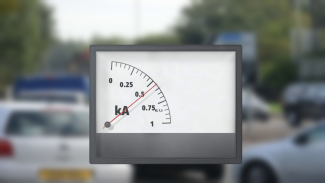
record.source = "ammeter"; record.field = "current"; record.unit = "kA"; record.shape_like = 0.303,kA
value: 0.55,kA
